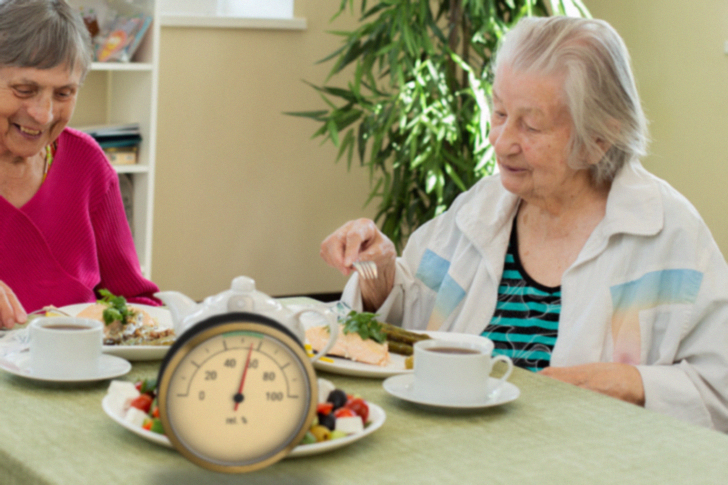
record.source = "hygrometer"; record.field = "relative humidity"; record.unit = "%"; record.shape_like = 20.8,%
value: 55,%
